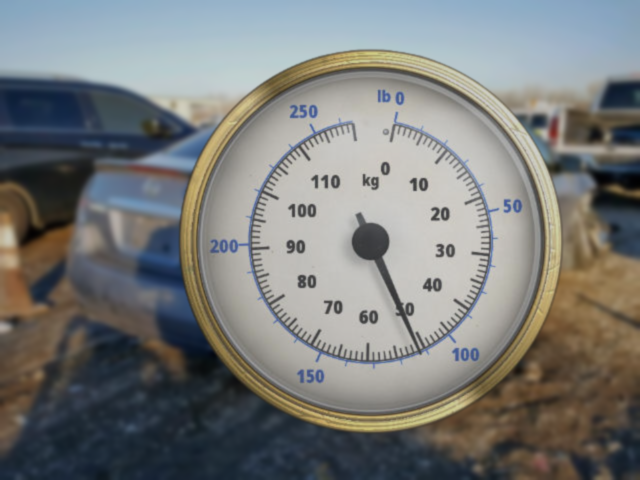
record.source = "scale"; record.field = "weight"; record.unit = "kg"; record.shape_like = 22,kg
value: 51,kg
